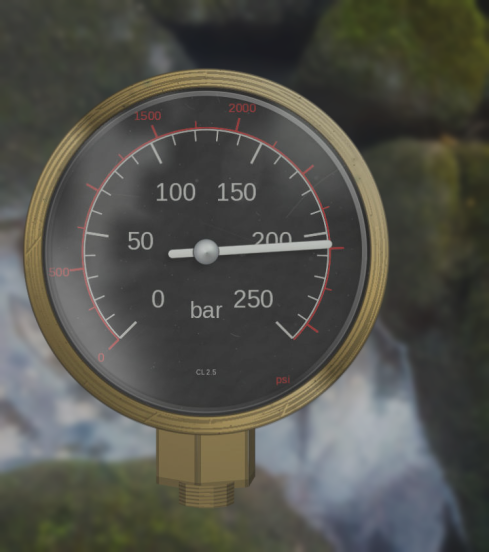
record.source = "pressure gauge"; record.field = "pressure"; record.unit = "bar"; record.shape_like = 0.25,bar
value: 205,bar
